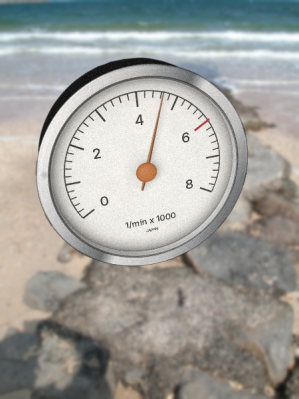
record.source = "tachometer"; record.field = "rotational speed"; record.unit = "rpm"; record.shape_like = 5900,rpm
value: 4600,rpm
